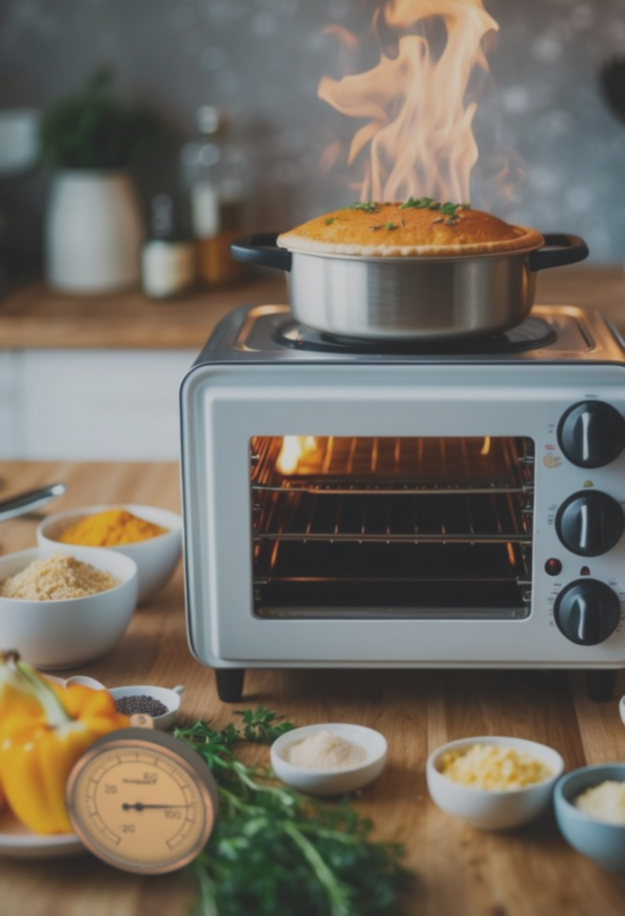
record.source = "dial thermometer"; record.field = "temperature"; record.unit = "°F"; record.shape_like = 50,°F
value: 90,°F
